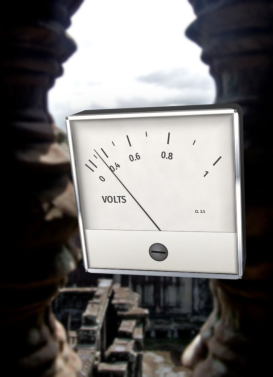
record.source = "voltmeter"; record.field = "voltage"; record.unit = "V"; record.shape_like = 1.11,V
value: 0.35,V
